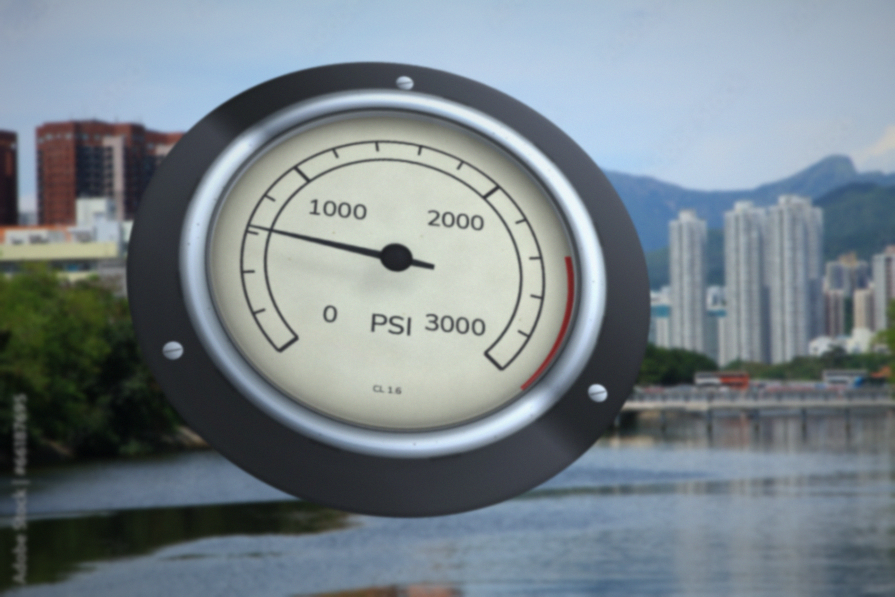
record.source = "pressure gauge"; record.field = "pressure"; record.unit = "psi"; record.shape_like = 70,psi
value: 600,psi
